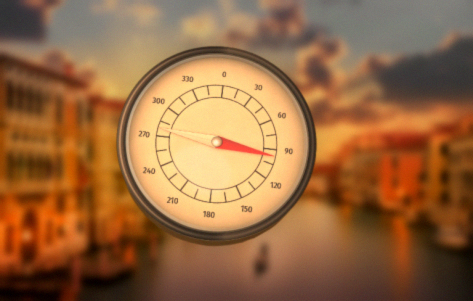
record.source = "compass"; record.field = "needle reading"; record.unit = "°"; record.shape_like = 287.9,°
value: 97.5,°
